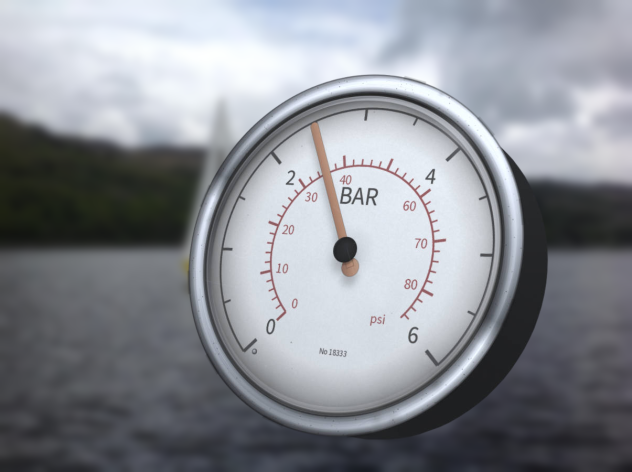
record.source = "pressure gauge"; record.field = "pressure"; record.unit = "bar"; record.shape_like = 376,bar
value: 2.5,bar
